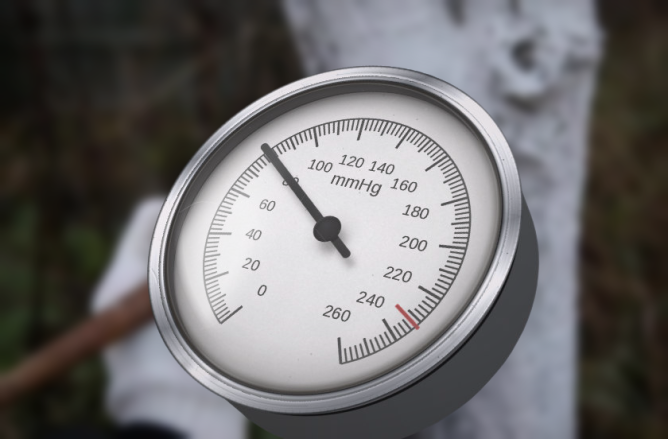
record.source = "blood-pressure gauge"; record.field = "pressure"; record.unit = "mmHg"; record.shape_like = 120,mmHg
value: 80,mmHg
